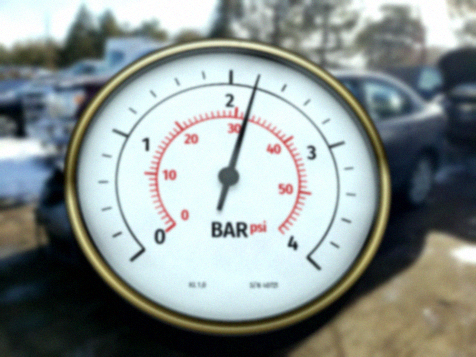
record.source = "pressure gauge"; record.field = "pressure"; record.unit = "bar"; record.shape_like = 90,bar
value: 2.2,bar
